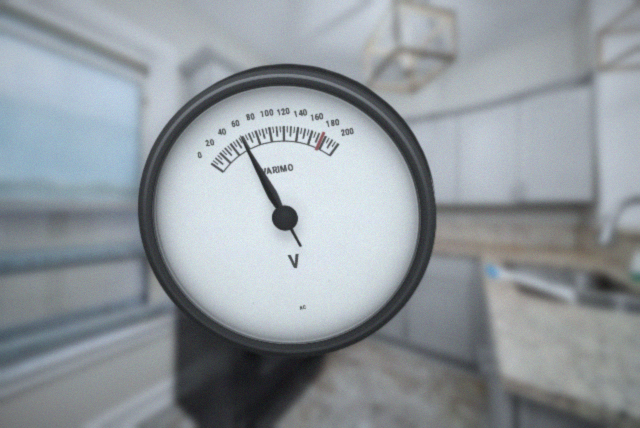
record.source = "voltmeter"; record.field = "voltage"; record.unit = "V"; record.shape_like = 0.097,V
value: 60,V
